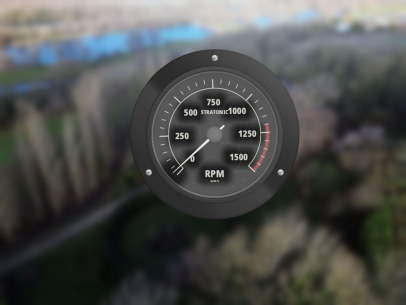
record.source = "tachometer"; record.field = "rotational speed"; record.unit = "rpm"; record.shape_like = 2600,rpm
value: 25,rpm
